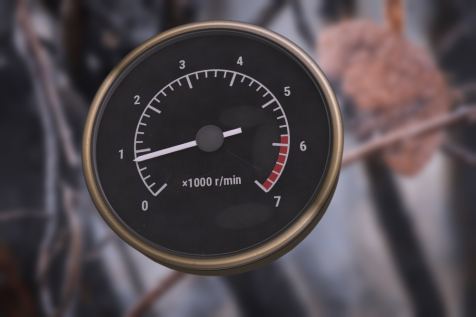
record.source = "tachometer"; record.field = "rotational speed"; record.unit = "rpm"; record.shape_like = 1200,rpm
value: 800,rpm
